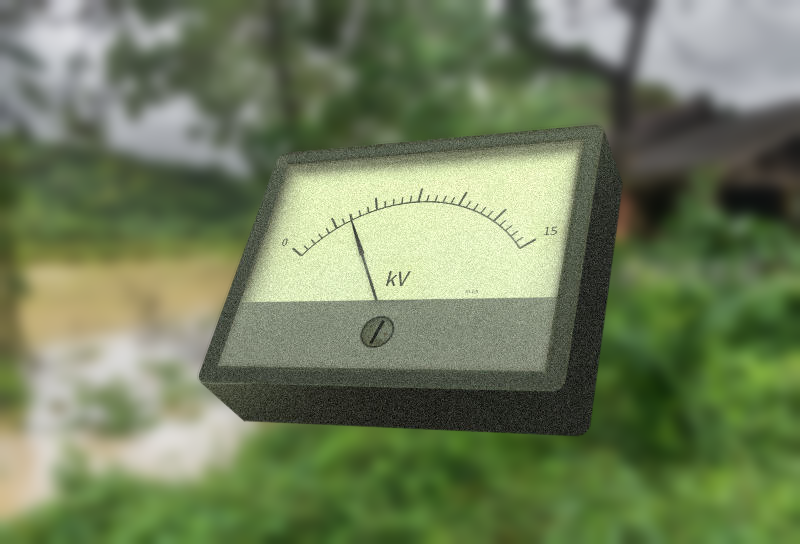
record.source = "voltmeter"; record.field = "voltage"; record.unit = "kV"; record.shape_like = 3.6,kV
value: 3.5,kV
